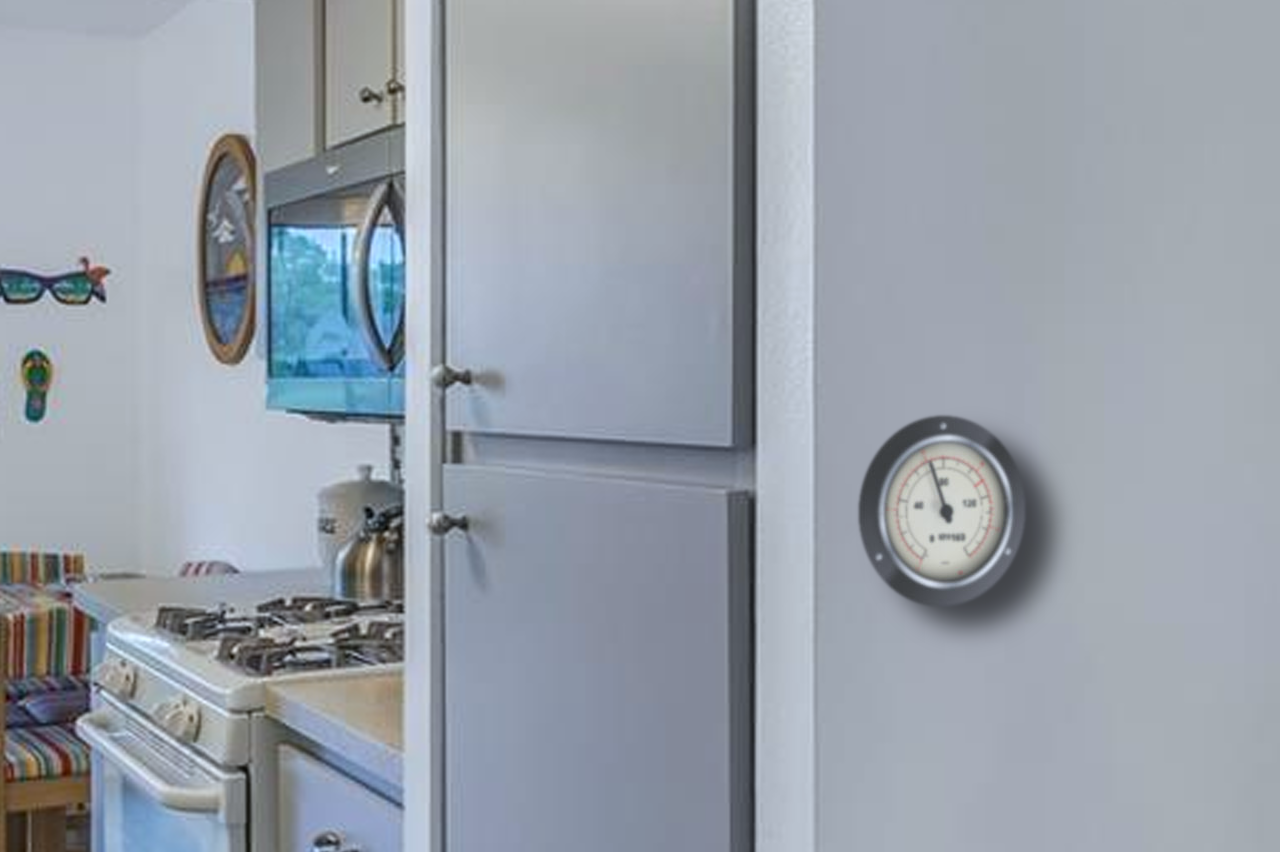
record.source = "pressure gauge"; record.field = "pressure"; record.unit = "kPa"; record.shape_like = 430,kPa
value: 70,kPa
